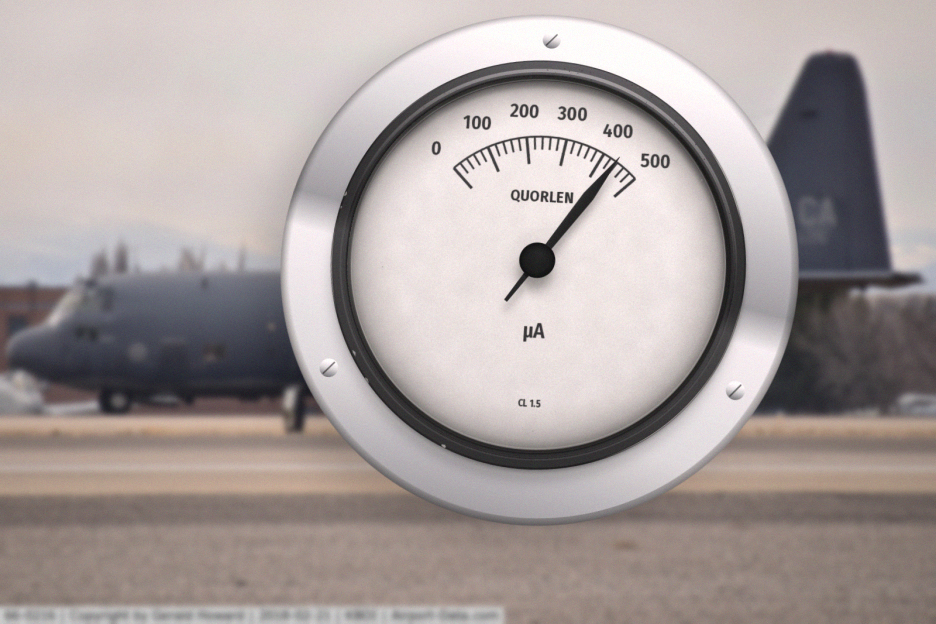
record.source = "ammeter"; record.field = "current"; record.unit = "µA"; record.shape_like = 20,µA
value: 440,µA
